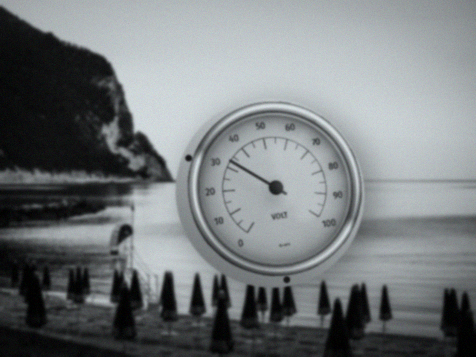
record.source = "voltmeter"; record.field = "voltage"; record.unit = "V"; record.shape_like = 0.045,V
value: 32.5,V
